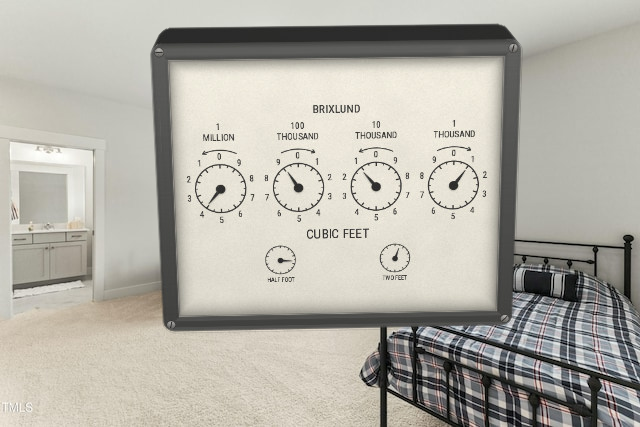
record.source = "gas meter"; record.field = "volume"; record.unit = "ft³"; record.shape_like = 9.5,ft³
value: 391100,ft³
